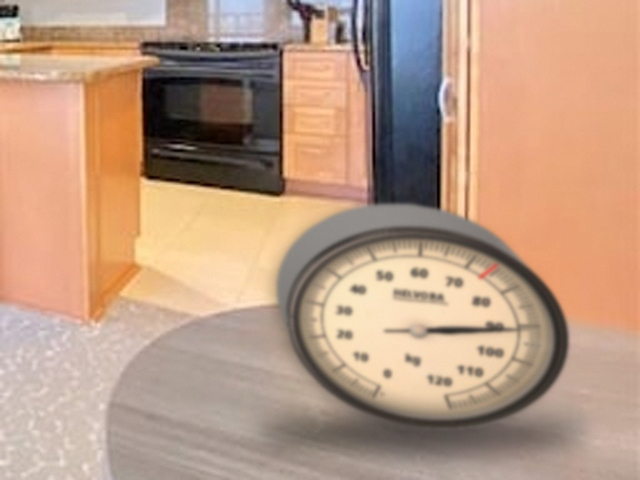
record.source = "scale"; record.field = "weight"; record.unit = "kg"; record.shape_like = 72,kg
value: 90,kg
